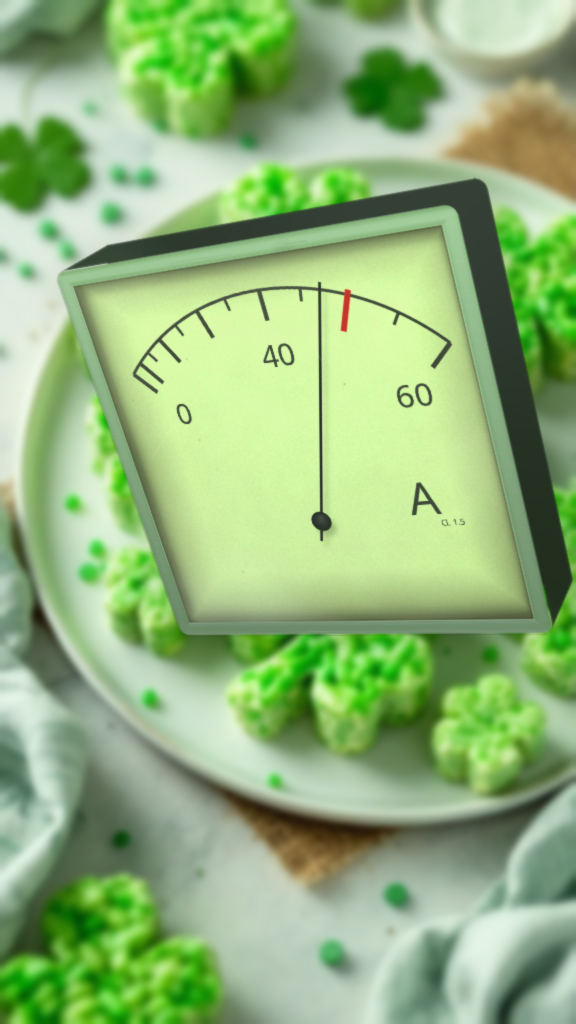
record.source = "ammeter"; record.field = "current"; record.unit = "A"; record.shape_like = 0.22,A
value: 47.5,A
